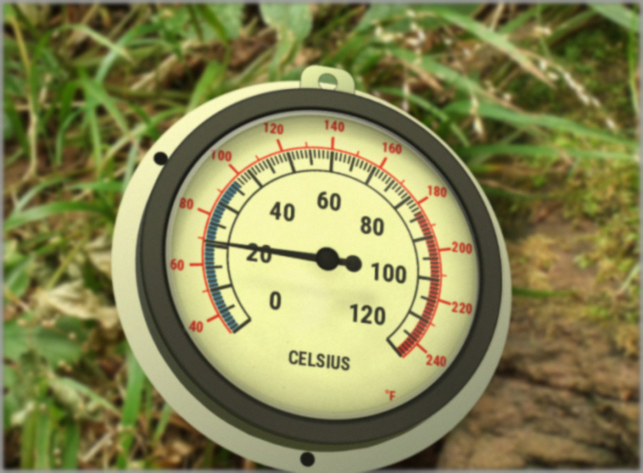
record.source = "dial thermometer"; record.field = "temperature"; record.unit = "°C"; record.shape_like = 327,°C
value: 20,°C
